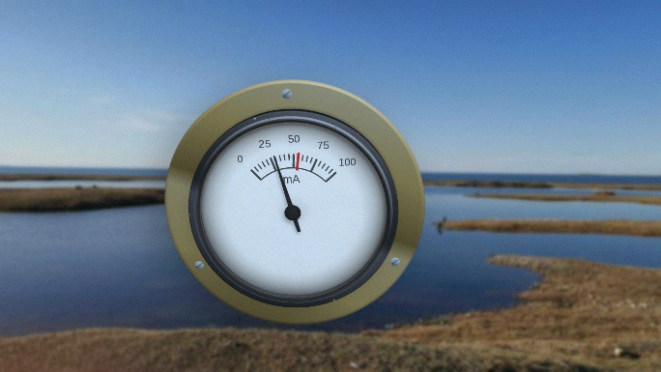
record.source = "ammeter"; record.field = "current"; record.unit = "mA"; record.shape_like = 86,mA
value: 30,mA
